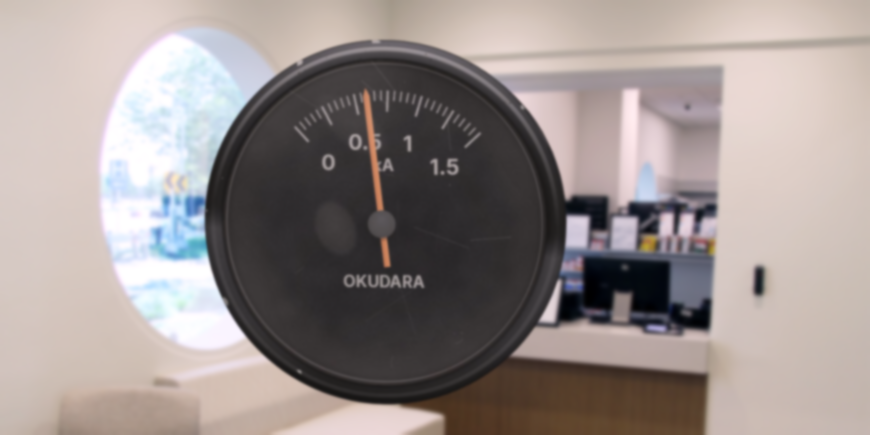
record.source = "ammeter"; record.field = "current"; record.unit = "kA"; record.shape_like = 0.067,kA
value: 0.6,kA
